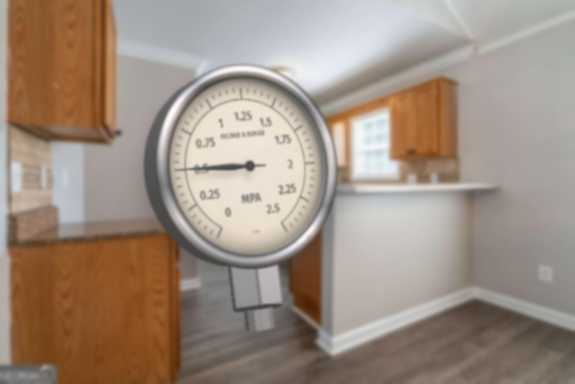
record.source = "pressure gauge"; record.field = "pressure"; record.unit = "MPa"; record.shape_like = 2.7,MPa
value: 0.5,MPa
